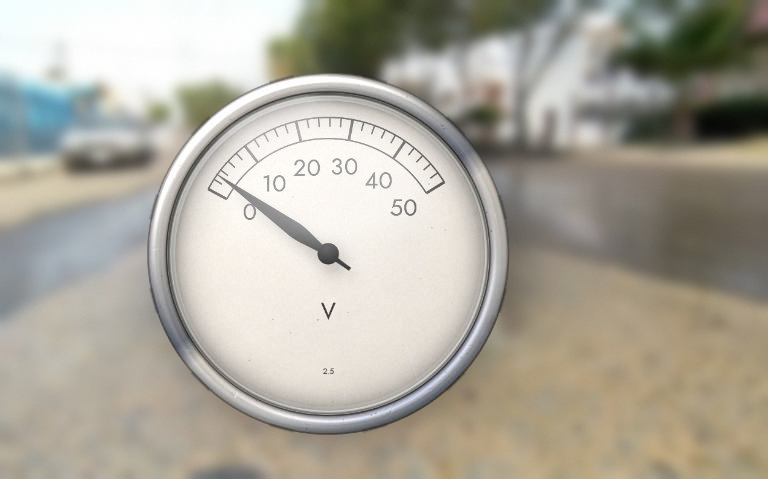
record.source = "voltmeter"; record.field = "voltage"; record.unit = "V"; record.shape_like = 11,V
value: 3,V
